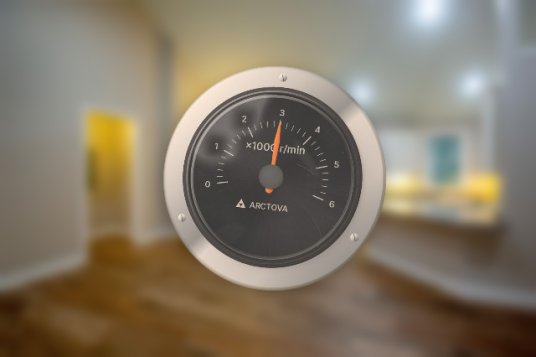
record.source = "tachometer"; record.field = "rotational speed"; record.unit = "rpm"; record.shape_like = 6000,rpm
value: 3000,rpm
